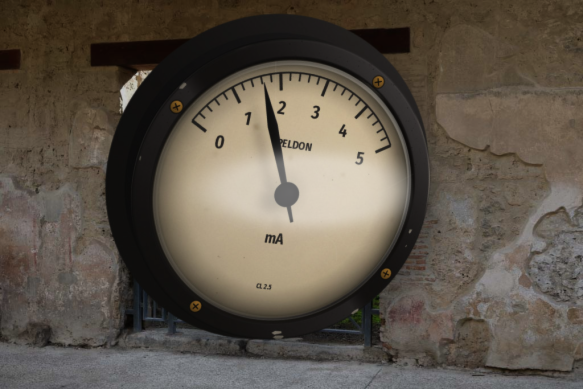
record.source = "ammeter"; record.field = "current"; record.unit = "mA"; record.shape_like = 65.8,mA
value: 1.6,mA
